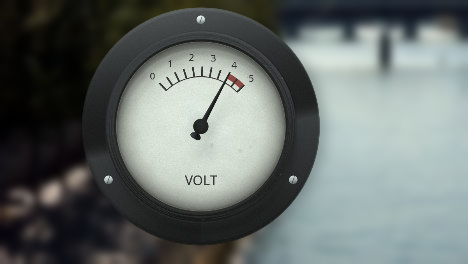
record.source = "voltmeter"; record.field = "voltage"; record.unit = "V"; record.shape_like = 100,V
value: 4,V
